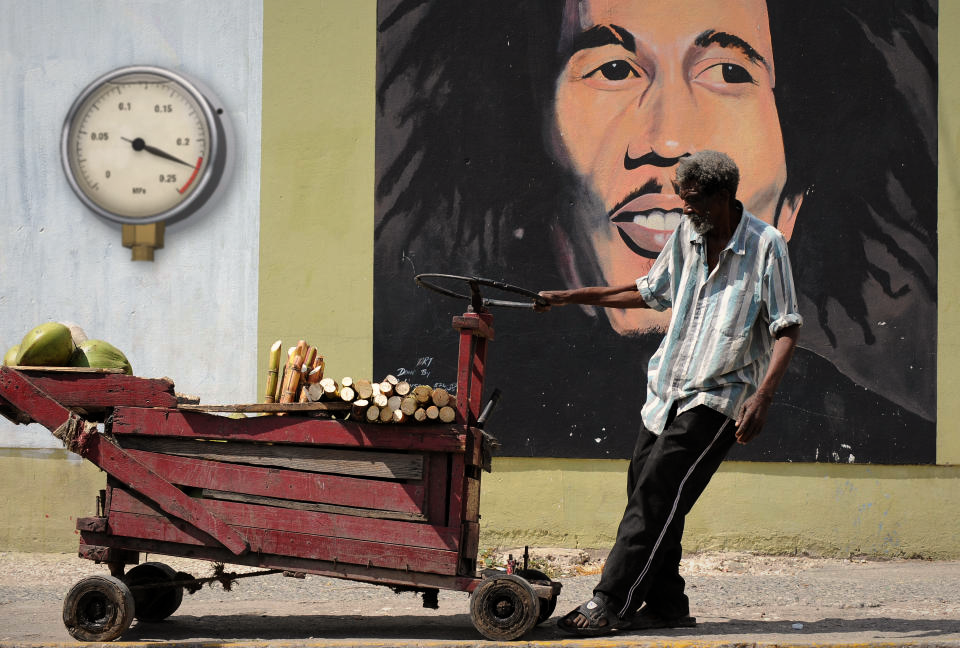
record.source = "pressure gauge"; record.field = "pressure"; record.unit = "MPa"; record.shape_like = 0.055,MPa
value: 0.225,MPa
